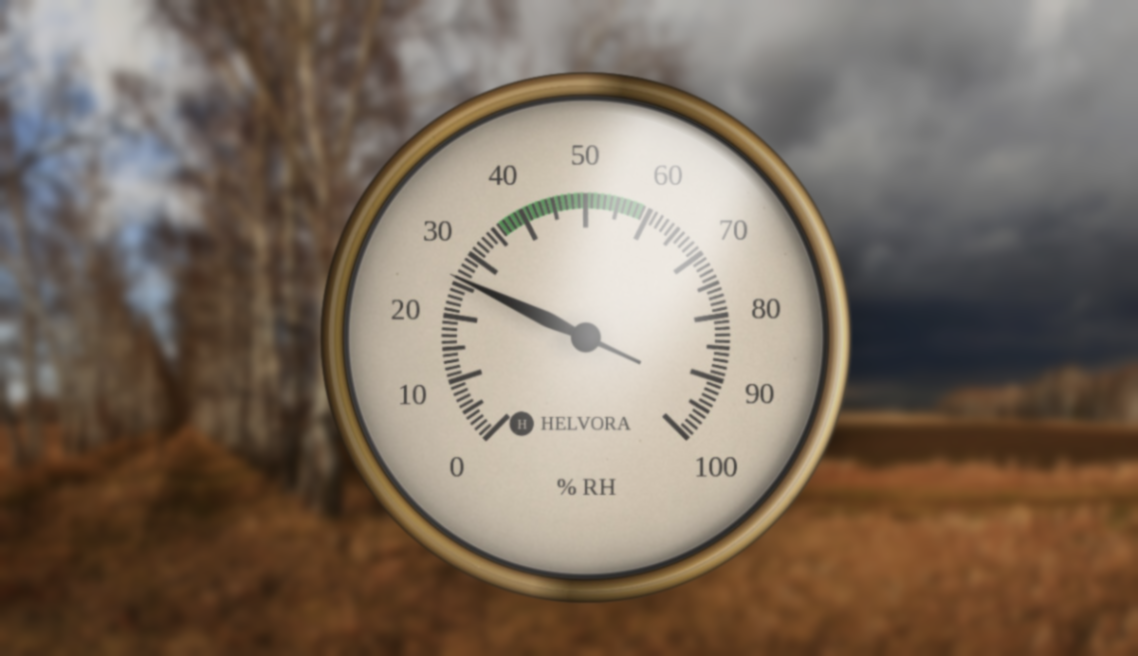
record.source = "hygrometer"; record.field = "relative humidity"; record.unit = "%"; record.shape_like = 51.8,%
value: 26,%
